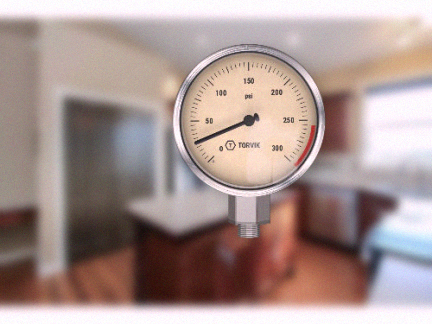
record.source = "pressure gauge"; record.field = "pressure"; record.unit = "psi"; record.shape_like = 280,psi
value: 25,psi
